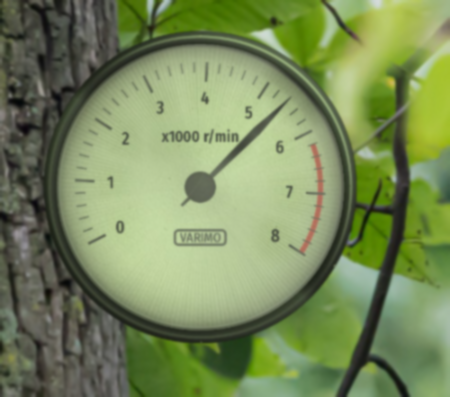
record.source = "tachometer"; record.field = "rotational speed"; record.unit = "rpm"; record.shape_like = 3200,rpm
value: 5400,rpm
